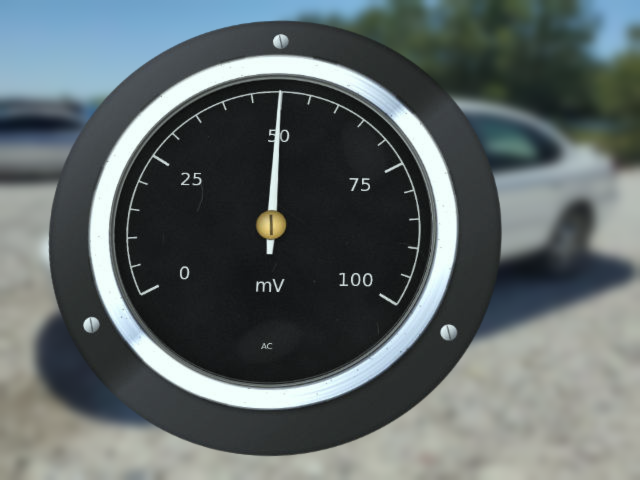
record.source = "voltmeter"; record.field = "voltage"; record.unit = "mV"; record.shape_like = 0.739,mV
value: 50,mV
